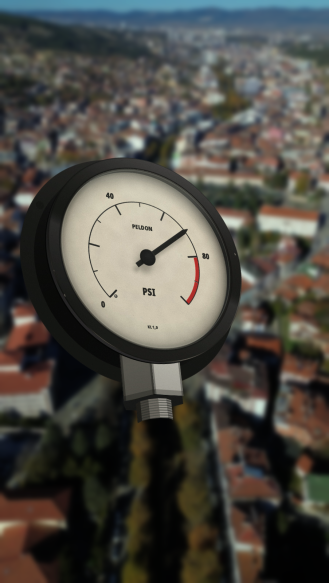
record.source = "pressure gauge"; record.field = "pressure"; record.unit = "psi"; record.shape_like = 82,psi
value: 70,psi
